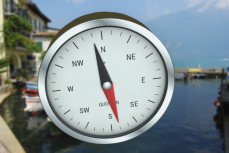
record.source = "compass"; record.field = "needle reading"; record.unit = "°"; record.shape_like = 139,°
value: 170,°
